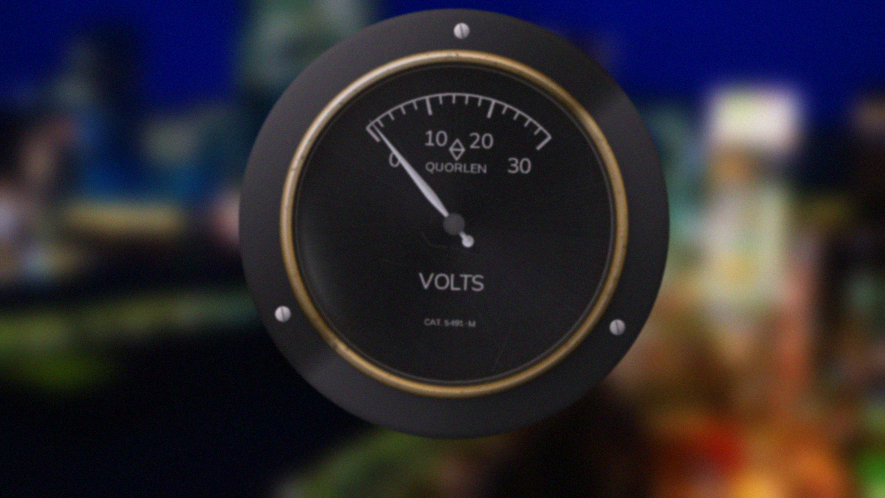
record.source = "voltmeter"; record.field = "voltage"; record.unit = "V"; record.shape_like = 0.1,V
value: 1,V
